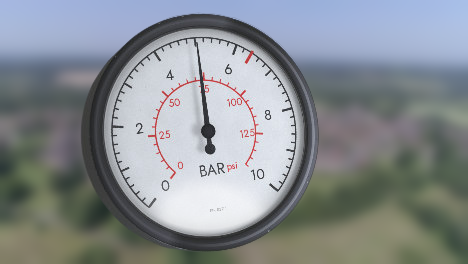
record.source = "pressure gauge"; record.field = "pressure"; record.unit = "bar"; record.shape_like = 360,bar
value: 5,bar
